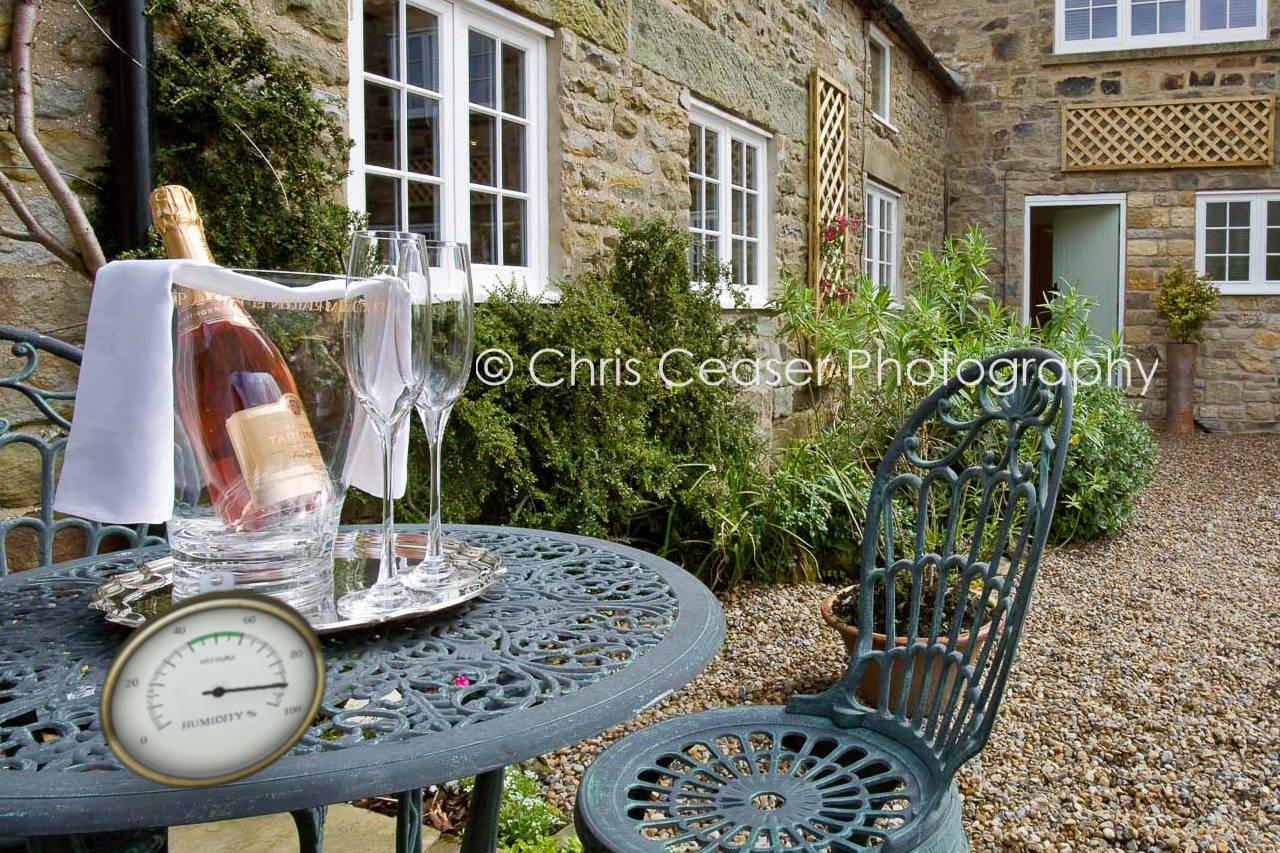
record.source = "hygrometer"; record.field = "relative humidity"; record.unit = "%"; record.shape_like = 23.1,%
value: 90,%
